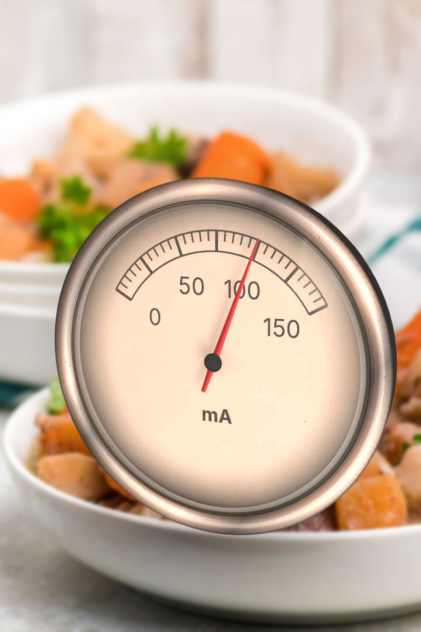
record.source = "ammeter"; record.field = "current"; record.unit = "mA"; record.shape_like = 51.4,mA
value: 100,mA
